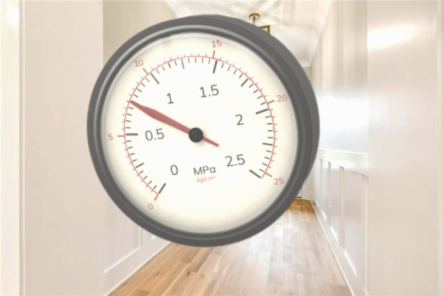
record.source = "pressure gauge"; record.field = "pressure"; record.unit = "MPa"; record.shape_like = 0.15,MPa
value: 0.75,MPa
